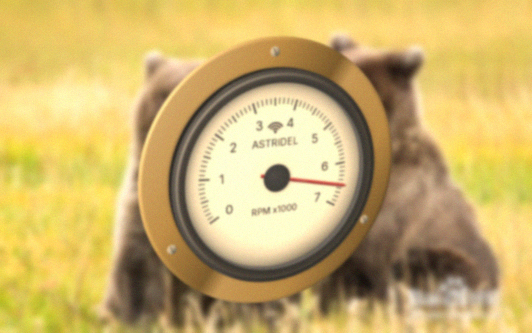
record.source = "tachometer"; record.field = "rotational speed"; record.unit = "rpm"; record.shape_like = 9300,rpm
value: 6500,rpm
